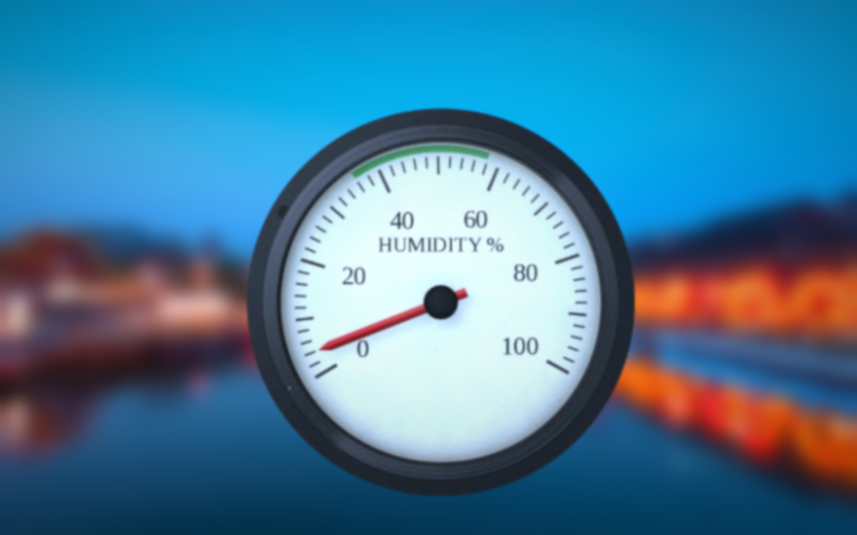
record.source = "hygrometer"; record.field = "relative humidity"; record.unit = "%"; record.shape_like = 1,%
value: 4,%
